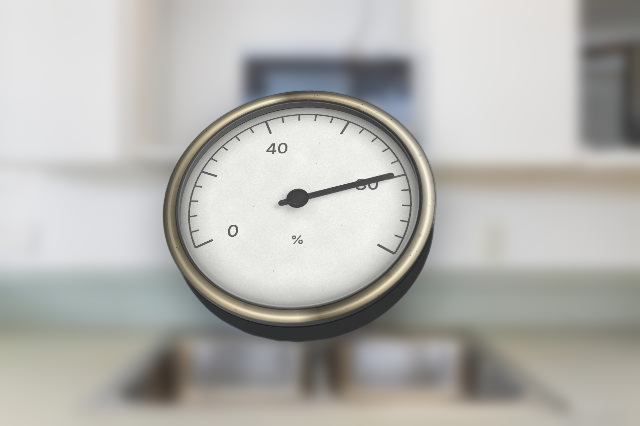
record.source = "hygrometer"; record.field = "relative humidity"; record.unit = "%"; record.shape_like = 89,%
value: 80,%
